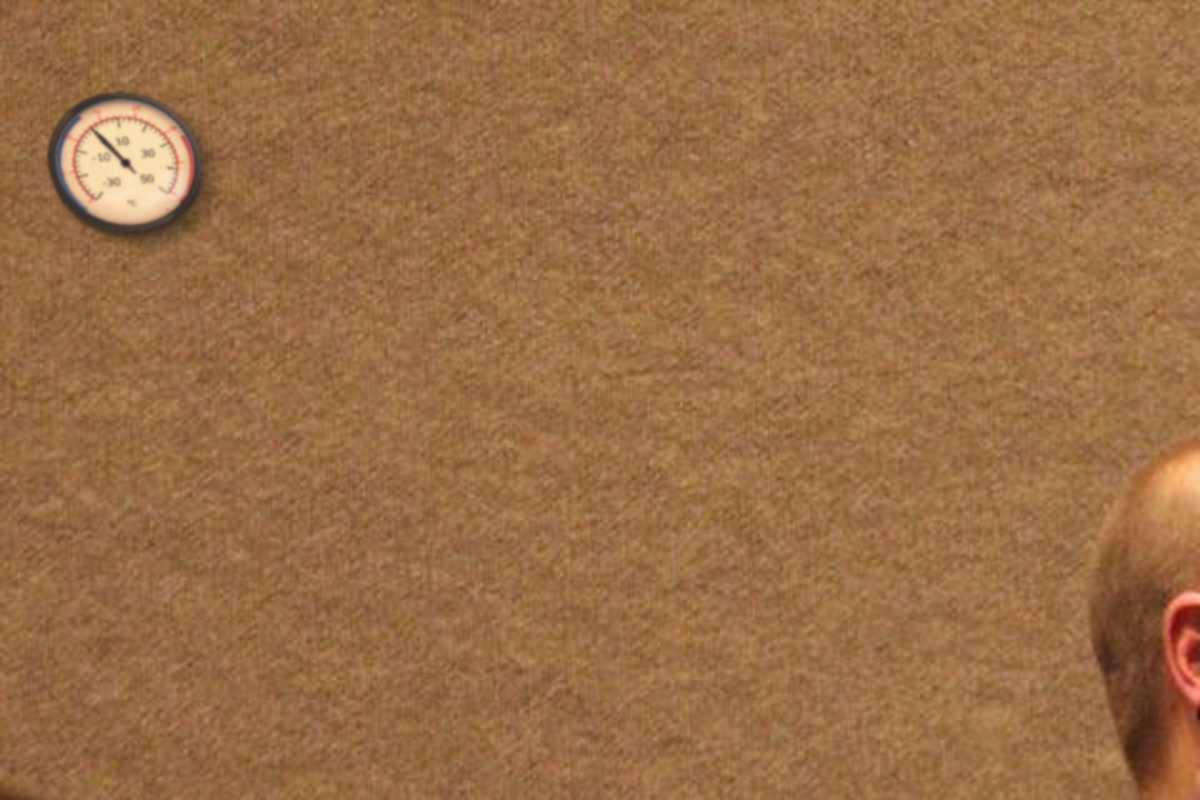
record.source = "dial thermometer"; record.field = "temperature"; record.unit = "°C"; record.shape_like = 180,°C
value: 0,°C
